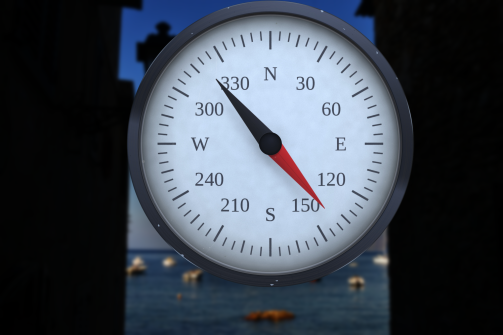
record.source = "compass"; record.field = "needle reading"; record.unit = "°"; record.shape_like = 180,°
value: 140,°
